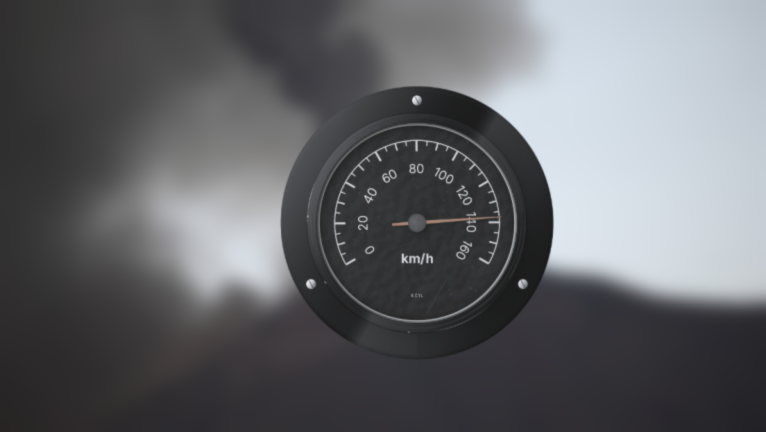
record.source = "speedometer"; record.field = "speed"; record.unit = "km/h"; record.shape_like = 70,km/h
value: 137.5,km/h
